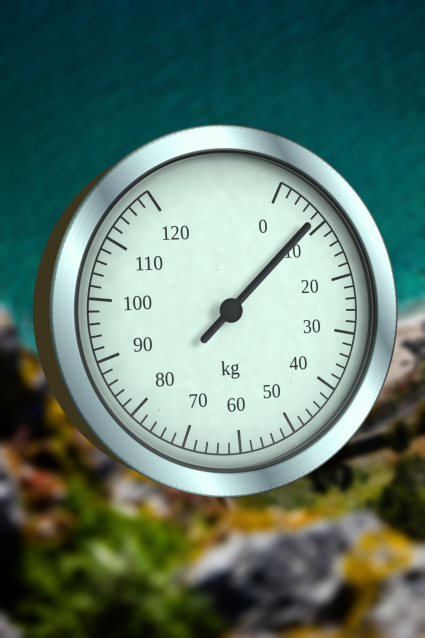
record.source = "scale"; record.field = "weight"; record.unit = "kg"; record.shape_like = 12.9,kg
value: 8,kg
